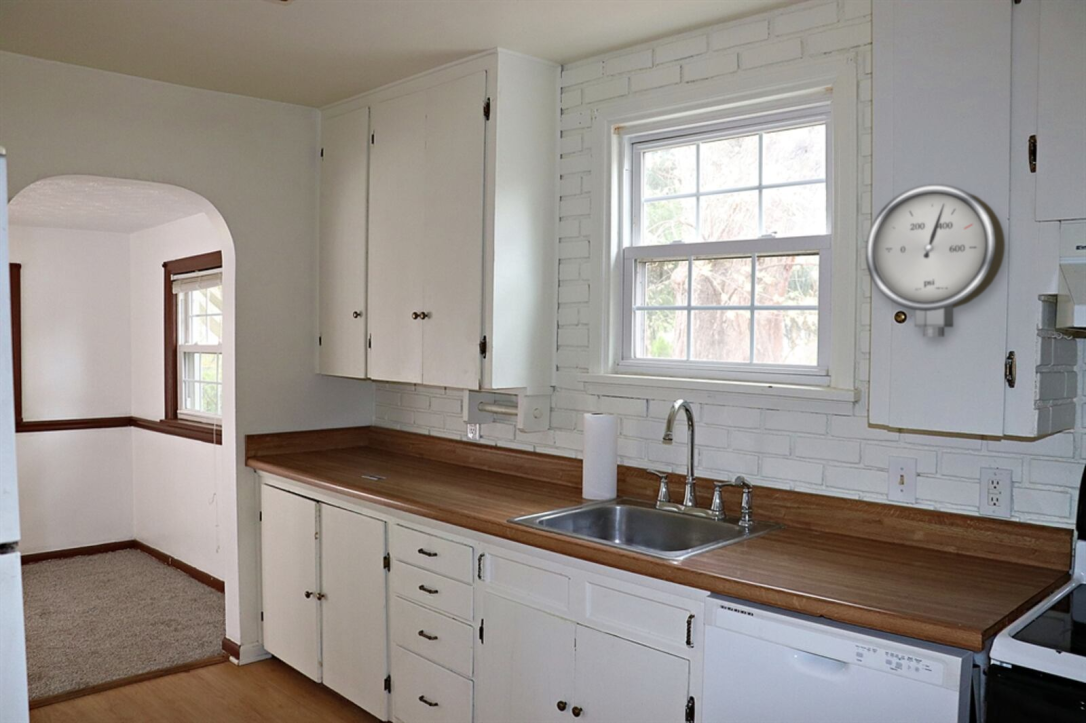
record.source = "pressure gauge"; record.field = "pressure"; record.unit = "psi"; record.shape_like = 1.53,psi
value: 350,psi
